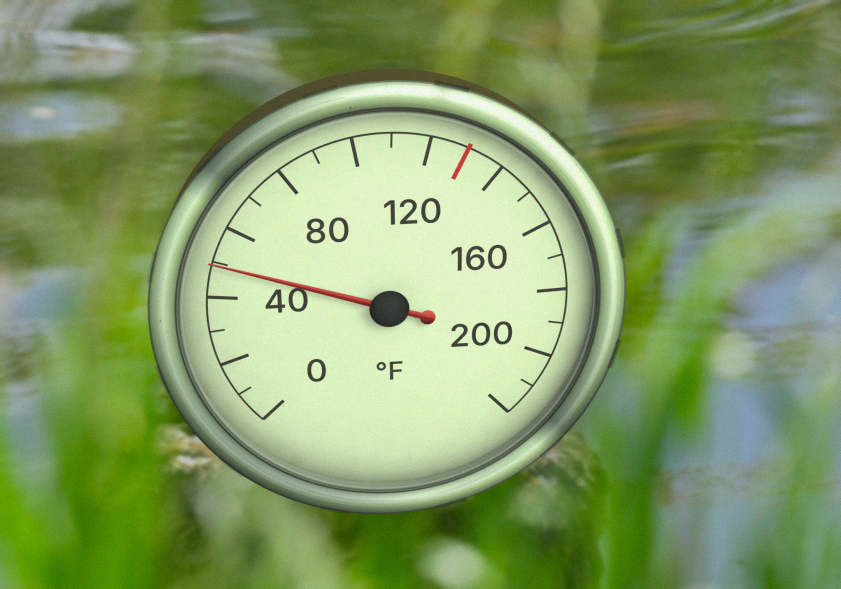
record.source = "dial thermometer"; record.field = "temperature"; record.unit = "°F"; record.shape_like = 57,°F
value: 50,°F
